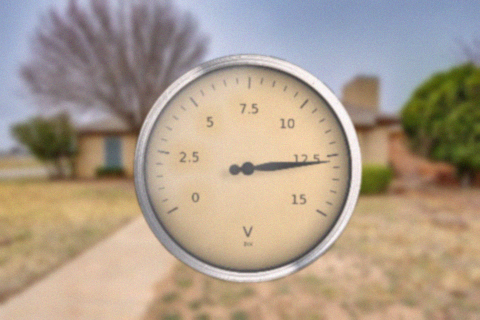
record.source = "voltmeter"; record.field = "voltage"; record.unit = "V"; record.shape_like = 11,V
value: 12.75,V
